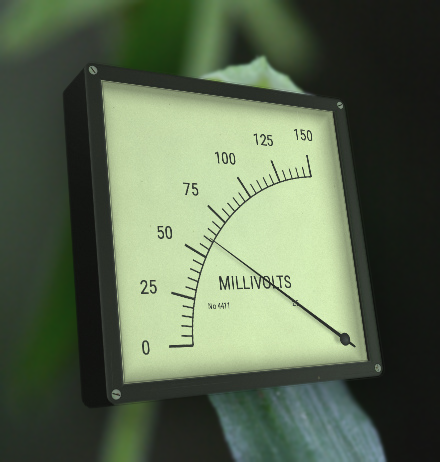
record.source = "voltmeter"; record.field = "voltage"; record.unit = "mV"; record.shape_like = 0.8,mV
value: 60,mV
